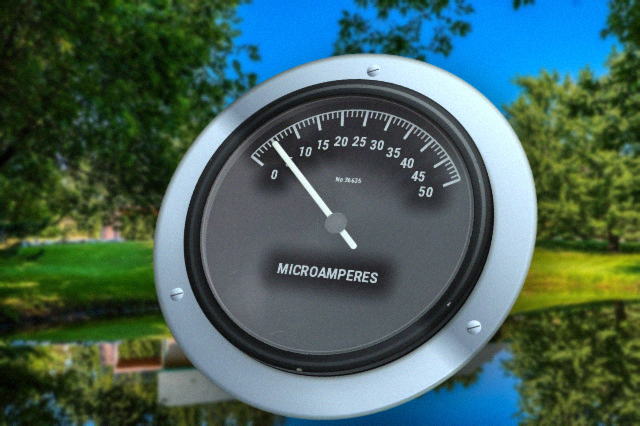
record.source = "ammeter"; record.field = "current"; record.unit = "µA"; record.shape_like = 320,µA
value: 5,µA
